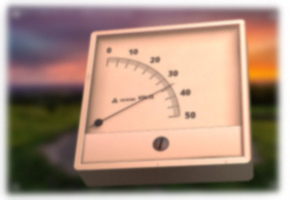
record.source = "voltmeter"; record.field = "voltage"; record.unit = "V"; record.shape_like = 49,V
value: 35,V
